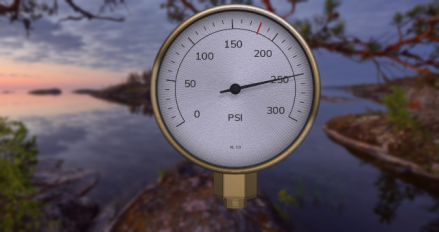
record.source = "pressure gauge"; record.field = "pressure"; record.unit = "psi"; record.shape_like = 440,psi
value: 250,psi
